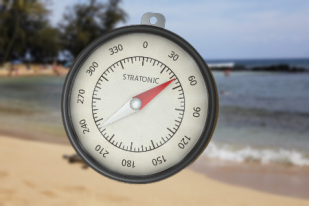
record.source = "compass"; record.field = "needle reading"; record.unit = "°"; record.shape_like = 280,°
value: 50,°
